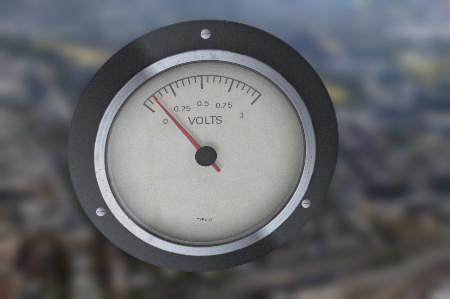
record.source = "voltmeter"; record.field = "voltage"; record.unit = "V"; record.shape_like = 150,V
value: 0.1,V
